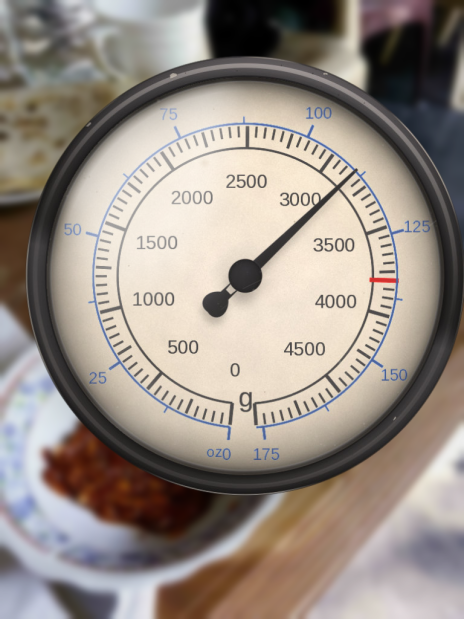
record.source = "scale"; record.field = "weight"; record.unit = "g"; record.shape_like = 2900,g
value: 3150,g
